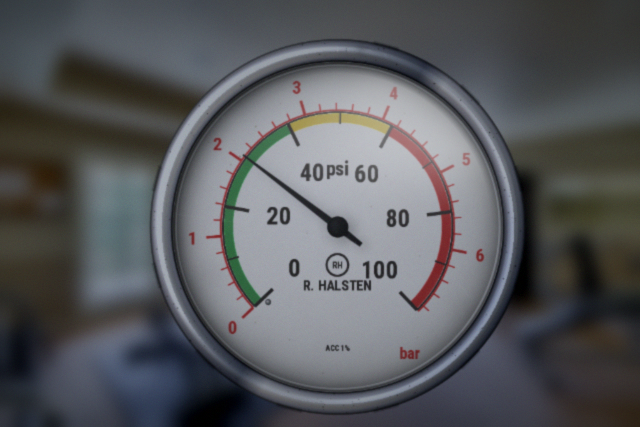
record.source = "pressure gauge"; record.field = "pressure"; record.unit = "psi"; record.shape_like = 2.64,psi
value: 30,psi
